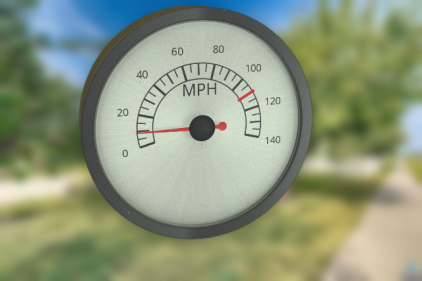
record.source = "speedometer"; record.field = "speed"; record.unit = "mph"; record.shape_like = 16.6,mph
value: 10,mph
